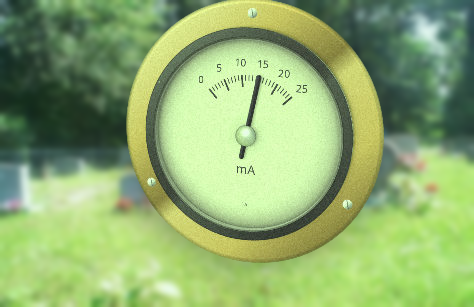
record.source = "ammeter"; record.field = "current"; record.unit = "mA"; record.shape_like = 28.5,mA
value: 15,mA
